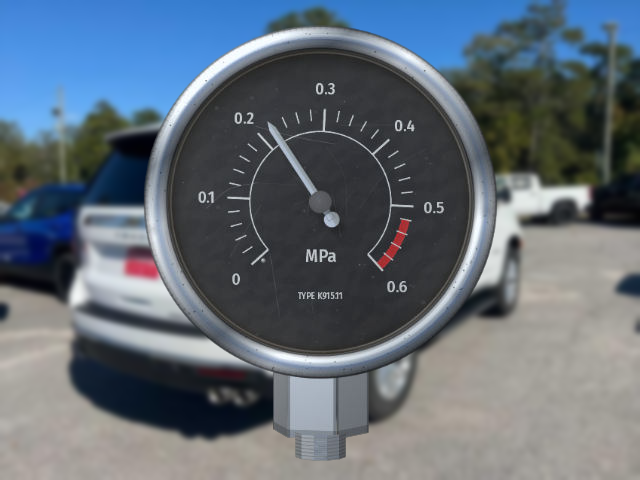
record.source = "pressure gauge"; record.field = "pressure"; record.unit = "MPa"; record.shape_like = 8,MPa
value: 0.22,MPa
